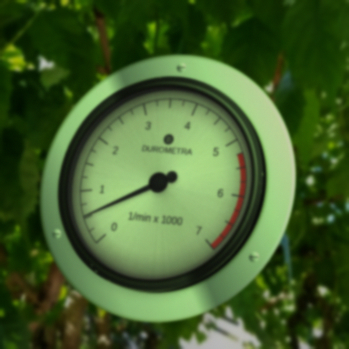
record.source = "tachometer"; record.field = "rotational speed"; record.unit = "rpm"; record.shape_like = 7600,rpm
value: 500,rpm
